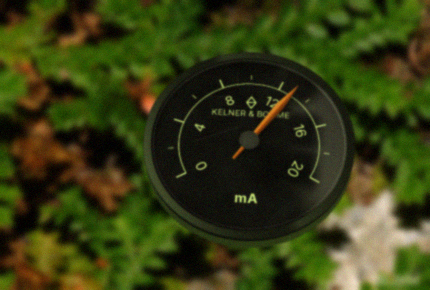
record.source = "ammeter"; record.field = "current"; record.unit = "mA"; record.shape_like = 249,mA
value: 13,mA
